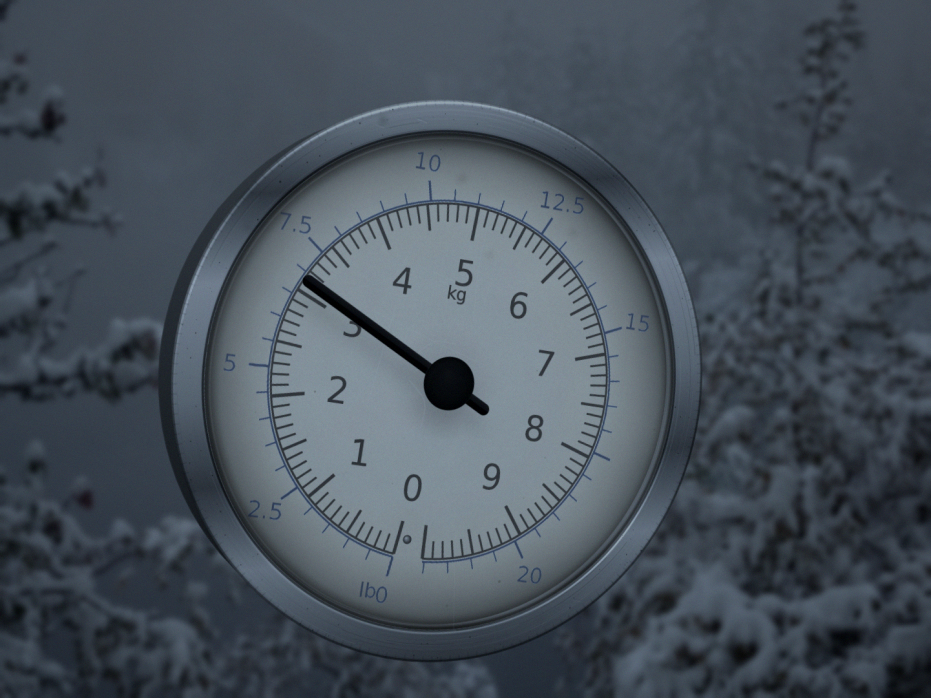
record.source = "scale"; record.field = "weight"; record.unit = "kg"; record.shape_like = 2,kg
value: 3.1,kg
